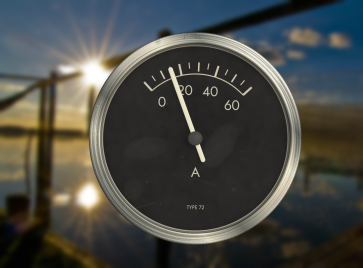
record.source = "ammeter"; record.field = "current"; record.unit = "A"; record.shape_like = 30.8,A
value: 15,A
